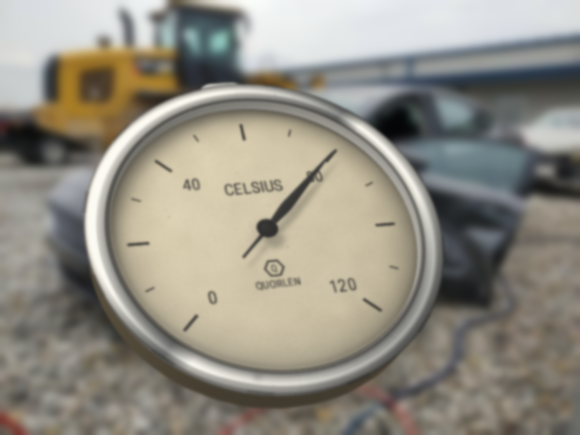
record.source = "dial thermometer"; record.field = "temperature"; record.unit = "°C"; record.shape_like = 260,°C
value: 80,°C
